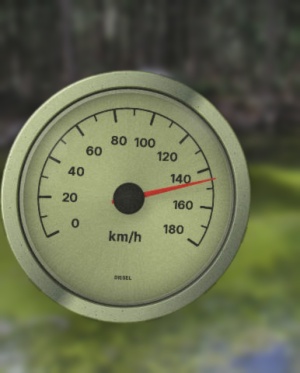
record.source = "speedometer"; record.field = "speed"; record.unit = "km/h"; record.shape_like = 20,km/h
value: 145,km/h
